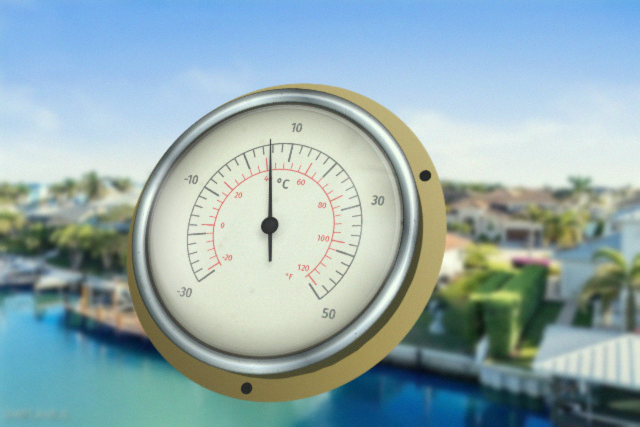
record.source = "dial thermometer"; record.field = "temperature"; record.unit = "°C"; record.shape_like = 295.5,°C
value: 6,°C
